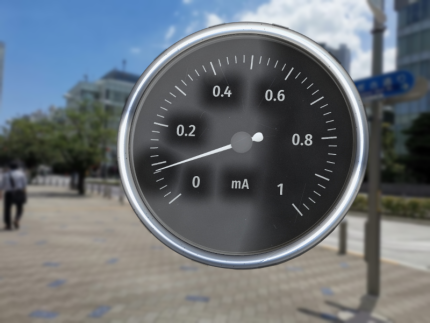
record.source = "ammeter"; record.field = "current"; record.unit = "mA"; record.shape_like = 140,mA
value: 0.08,mA
